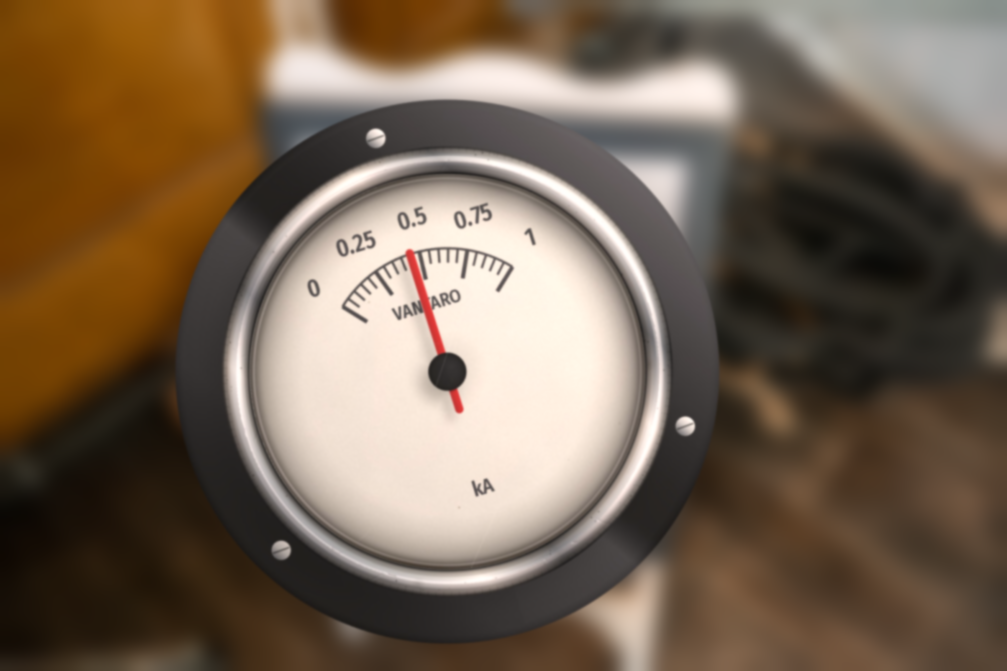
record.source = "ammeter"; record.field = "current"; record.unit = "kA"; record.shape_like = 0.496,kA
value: 0.45,kA
